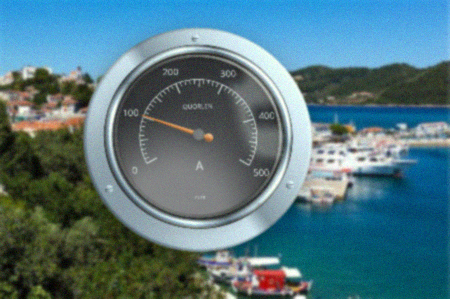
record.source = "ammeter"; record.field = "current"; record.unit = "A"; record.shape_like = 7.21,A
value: 100,A
